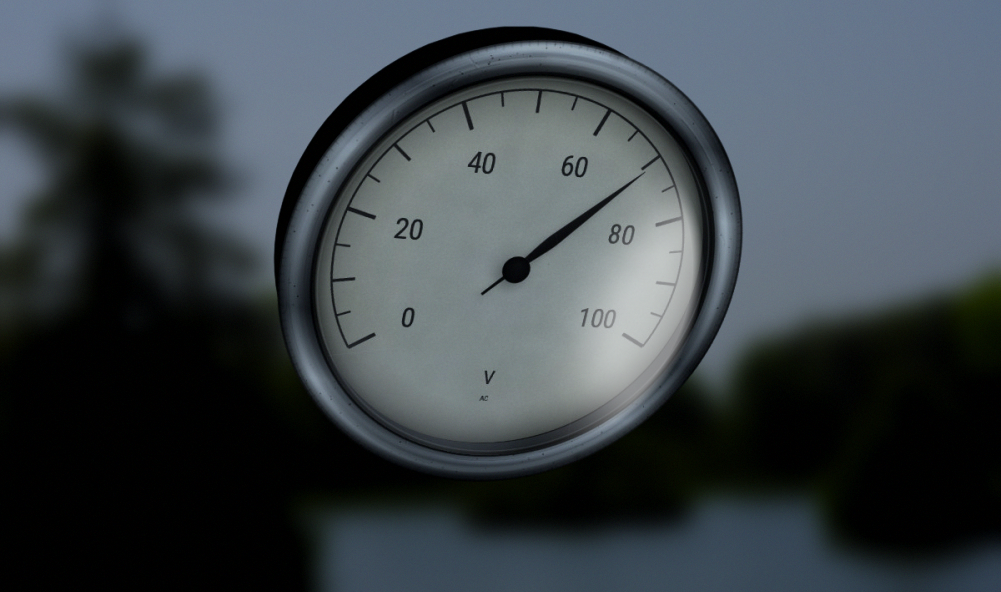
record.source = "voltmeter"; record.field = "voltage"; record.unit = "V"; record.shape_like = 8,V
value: 70,V
